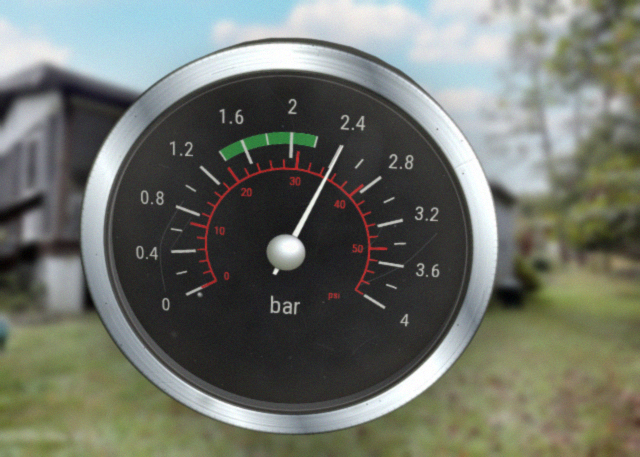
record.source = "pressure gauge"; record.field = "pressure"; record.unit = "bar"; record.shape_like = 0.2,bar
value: 2.4,bar
